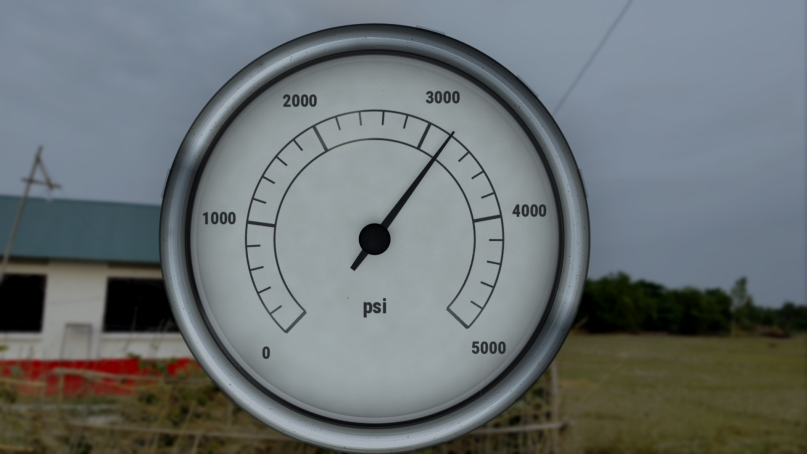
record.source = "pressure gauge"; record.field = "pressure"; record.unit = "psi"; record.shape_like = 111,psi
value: 3200,psi
